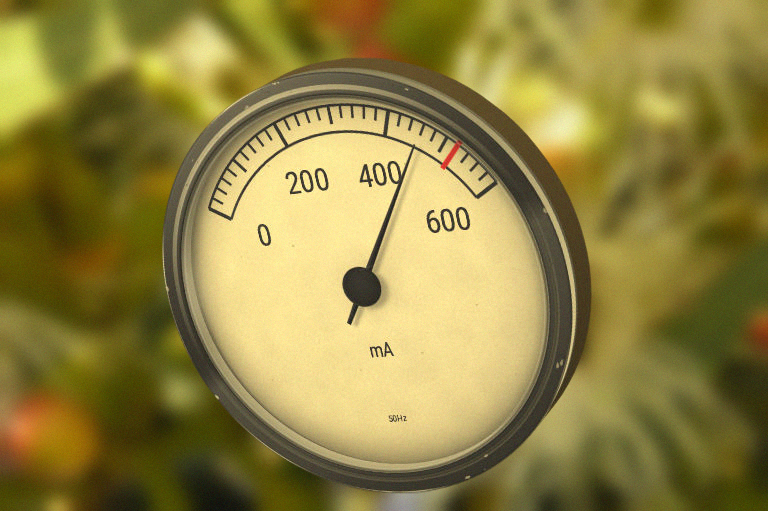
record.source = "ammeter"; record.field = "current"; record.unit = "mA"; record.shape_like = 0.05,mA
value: 460,mA
